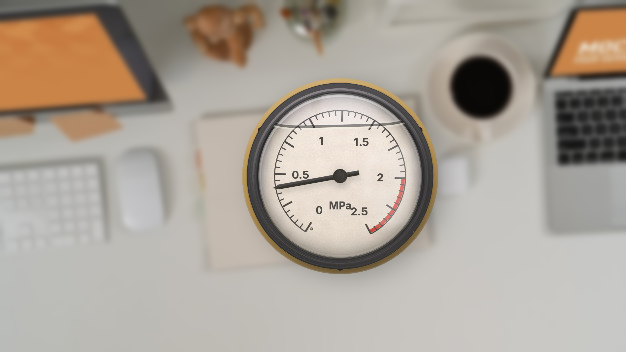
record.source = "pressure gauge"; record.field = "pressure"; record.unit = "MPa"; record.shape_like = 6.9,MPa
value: 0.4,MPa
